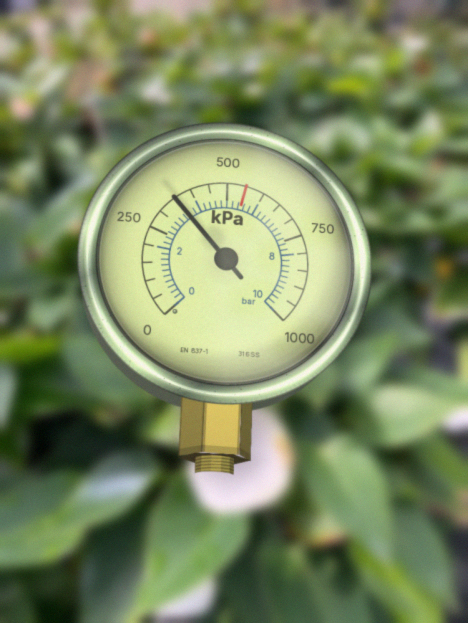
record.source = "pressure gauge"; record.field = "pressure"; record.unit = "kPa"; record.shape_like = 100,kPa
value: 350,kPa
